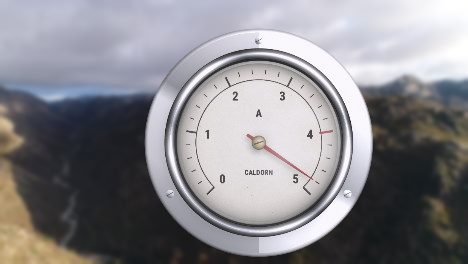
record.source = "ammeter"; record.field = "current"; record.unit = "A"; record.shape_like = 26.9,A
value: 4.8,A
